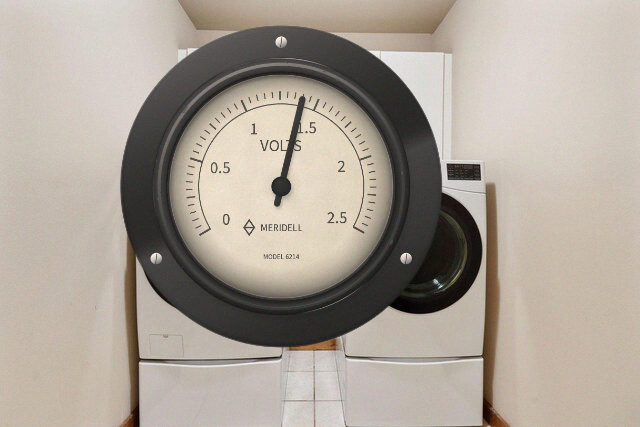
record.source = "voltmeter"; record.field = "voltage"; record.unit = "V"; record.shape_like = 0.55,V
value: 1.4,V
